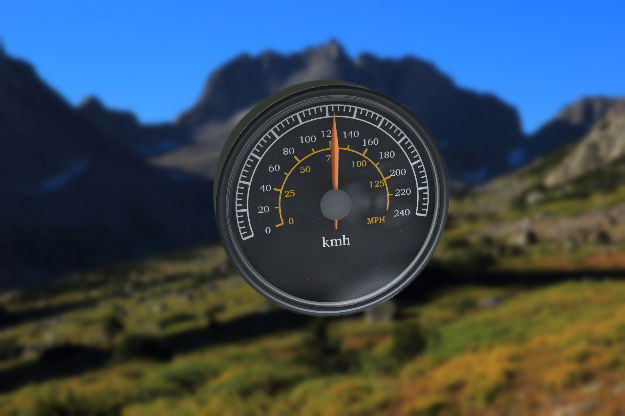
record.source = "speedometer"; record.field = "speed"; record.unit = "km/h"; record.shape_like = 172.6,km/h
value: 124,km/h
